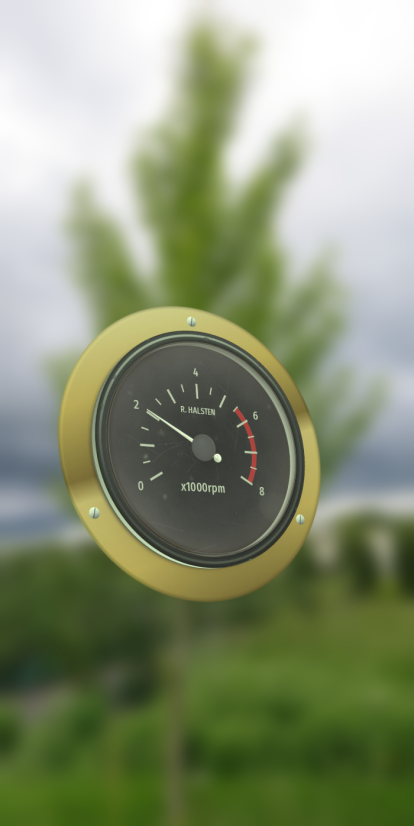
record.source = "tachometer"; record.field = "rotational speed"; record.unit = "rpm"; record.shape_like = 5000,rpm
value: 2000,rpm
